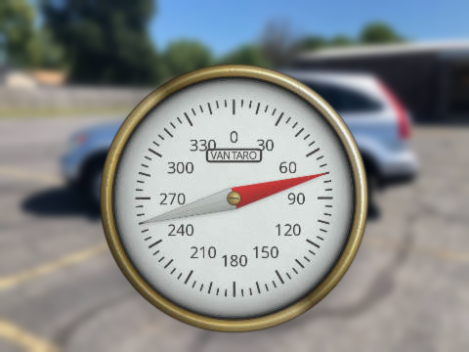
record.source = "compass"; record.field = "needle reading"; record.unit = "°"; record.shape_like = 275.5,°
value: 75,°
